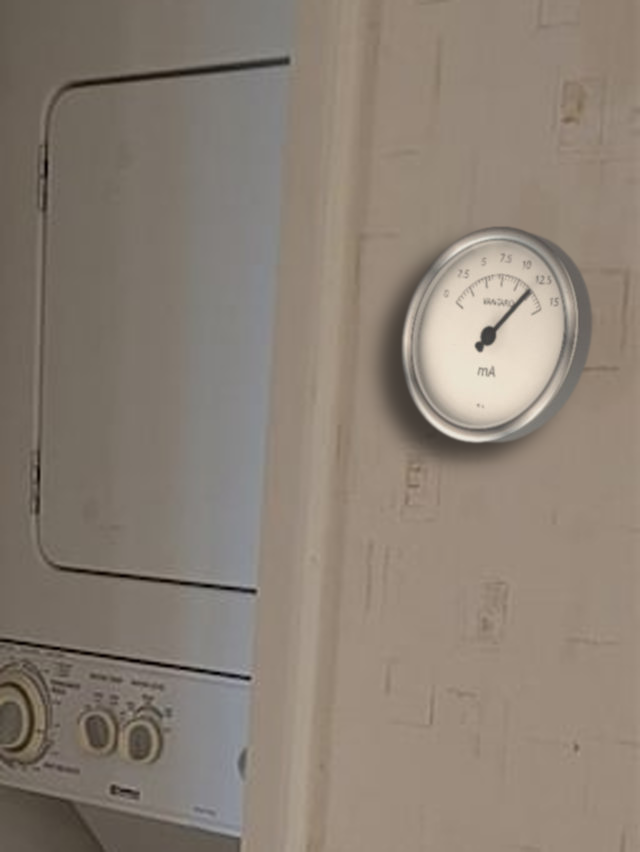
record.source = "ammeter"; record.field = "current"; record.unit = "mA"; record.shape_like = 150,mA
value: 12.5,mA
